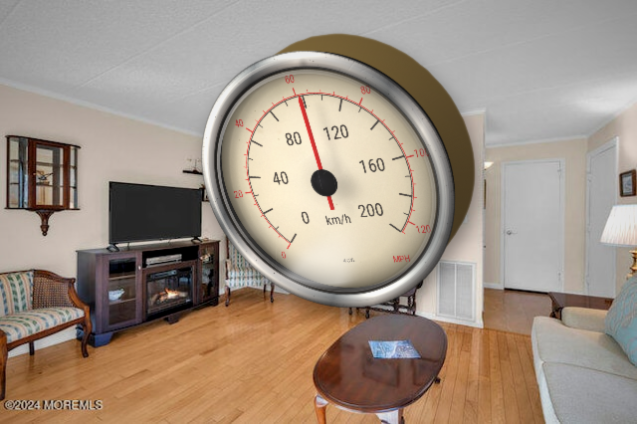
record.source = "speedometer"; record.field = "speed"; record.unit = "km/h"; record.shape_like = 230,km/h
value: 100,km/h
